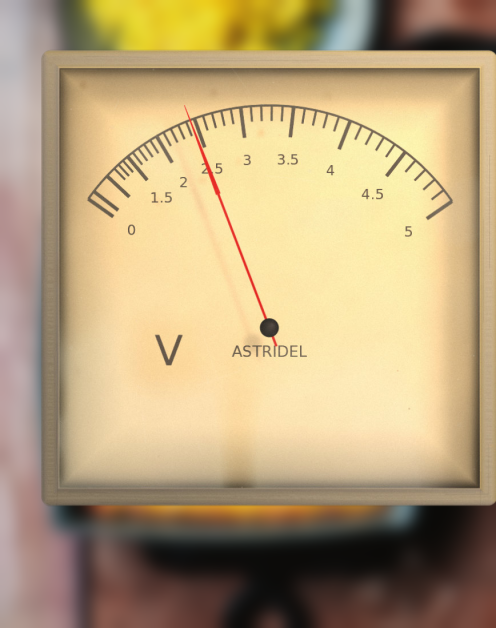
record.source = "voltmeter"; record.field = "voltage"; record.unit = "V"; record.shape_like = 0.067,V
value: 2.45,V
